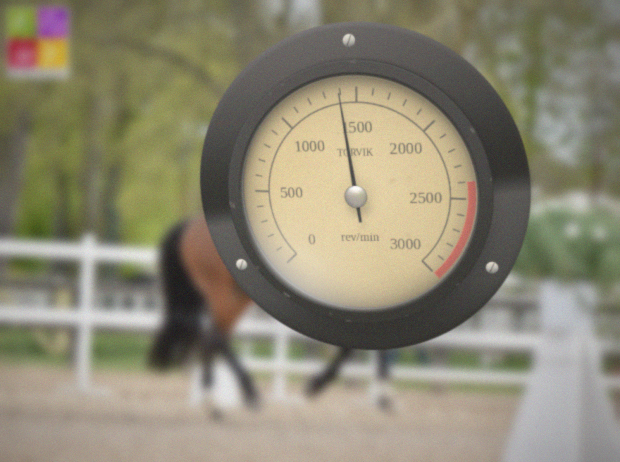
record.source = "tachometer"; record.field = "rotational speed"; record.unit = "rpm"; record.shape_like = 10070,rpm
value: 1400,rpm
